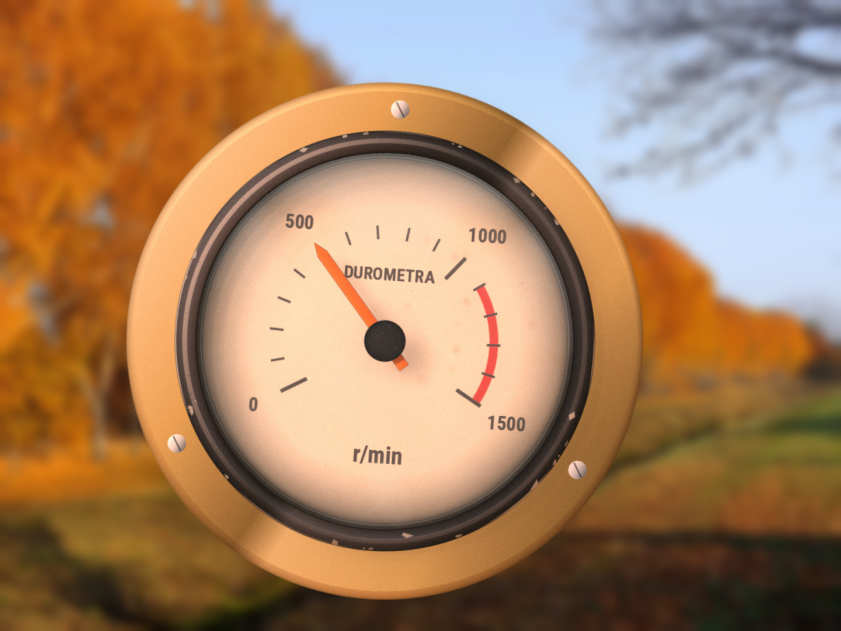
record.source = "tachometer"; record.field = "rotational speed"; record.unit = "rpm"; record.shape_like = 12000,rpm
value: 500,rpm
